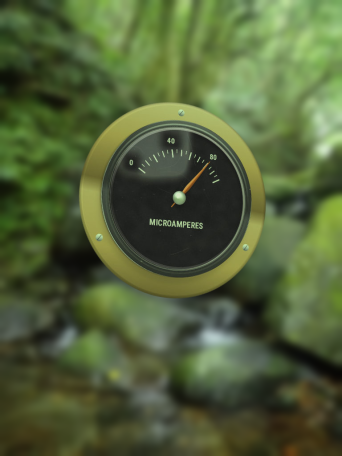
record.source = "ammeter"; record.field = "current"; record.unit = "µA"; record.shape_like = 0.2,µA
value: 80,µA
